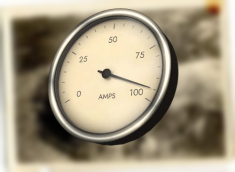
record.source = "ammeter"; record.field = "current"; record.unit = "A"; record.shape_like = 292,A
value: 95,A
